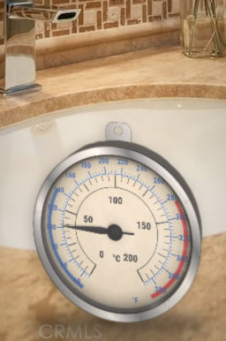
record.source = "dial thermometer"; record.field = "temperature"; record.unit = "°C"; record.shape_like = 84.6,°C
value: 40,°C
